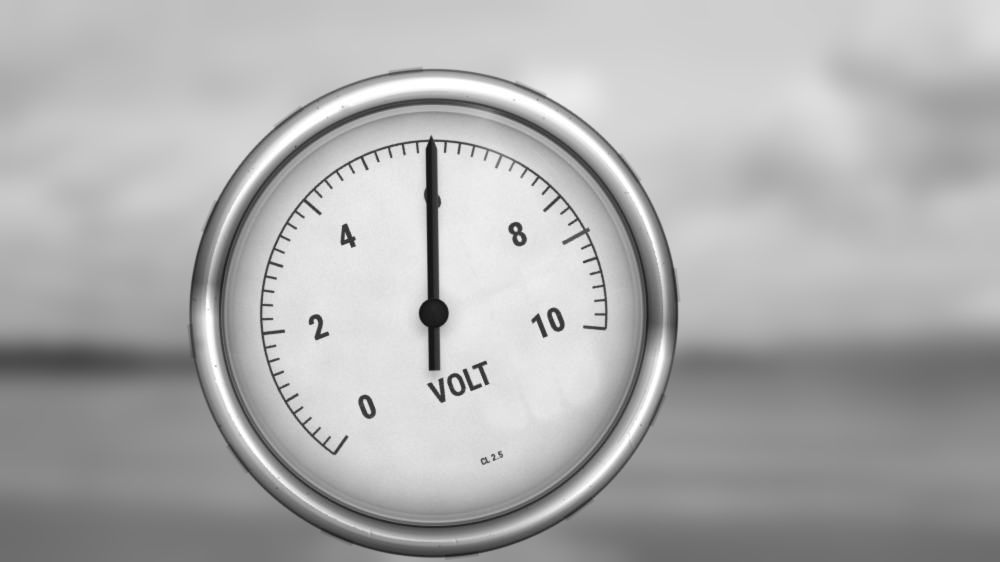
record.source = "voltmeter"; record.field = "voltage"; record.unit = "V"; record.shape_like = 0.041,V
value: 6,V
